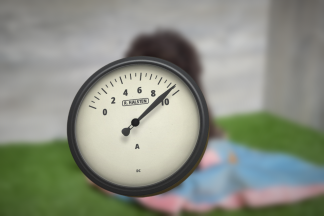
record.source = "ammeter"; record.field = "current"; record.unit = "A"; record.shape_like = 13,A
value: 9.5,A
